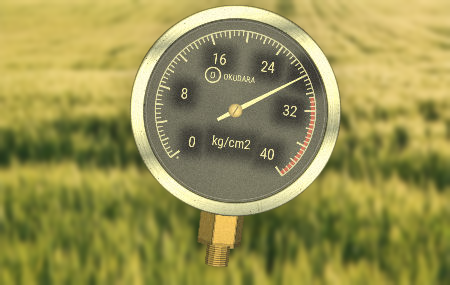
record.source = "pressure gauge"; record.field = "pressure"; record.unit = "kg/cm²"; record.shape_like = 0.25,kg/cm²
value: 28,kg/cm²
